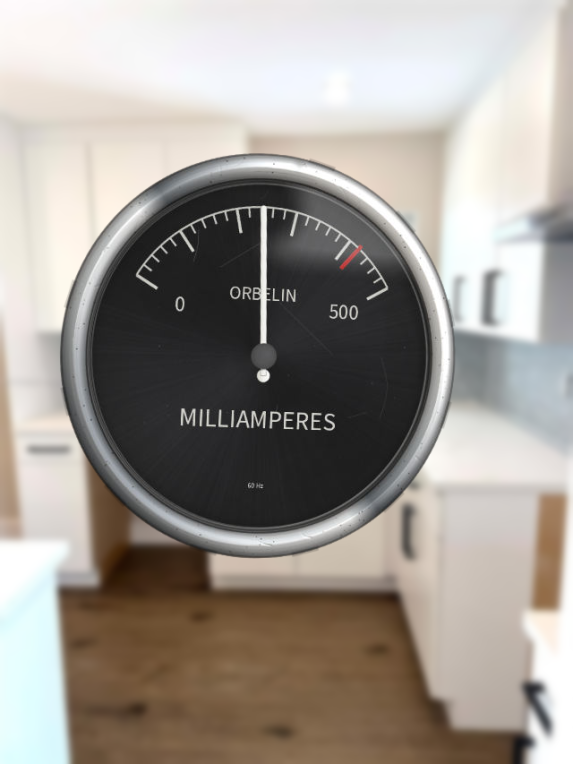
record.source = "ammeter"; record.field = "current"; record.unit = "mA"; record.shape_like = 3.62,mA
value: 240,mA
